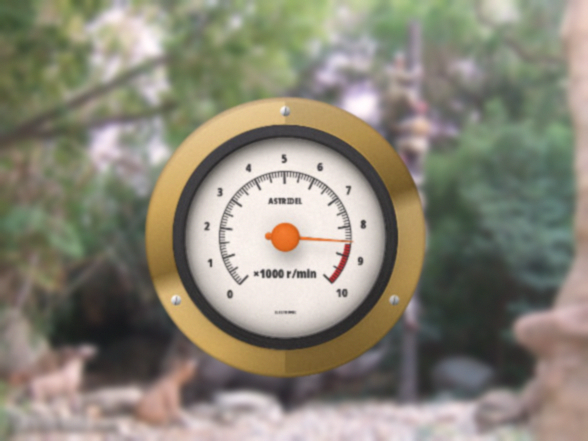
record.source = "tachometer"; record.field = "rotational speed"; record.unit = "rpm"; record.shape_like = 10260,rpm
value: 8500,rpm
